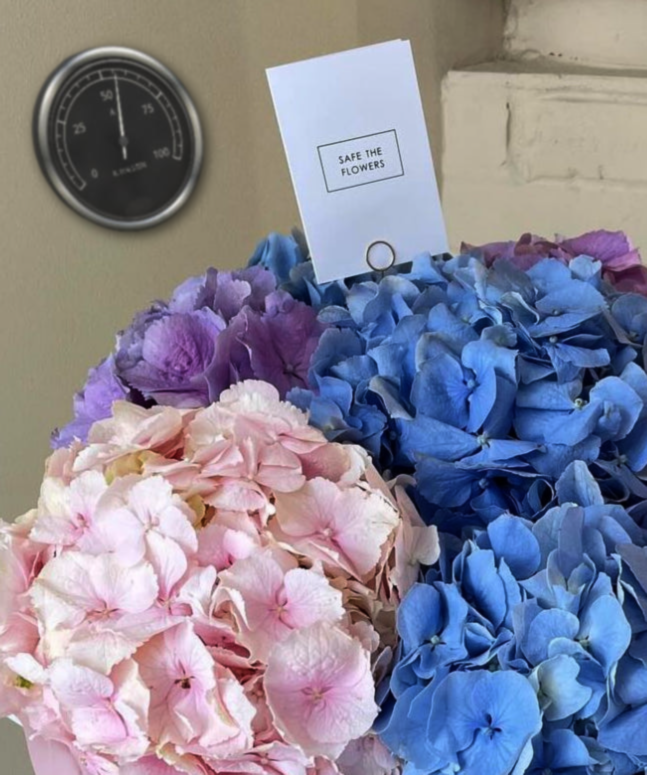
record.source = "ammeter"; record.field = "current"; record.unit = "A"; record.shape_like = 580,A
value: 55,A
